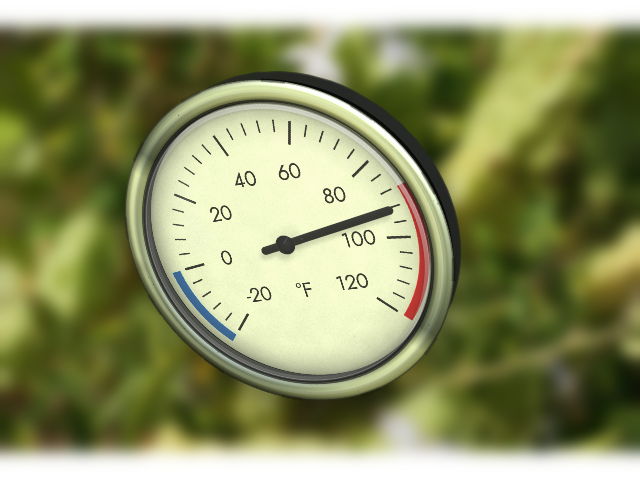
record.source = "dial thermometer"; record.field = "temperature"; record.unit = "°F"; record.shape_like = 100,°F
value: 92,°F
